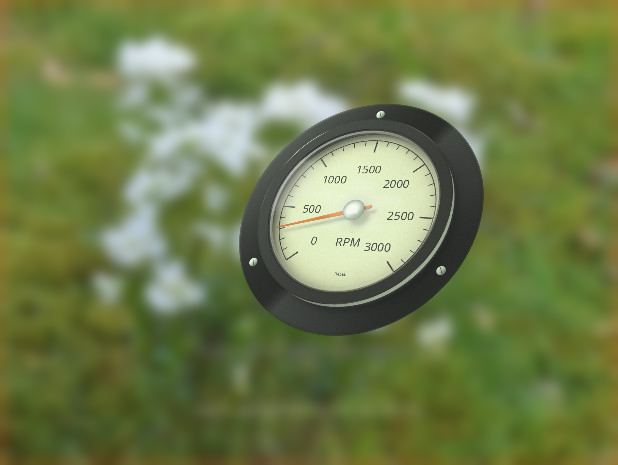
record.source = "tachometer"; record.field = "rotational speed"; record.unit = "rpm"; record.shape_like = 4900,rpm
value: 300,rpm
